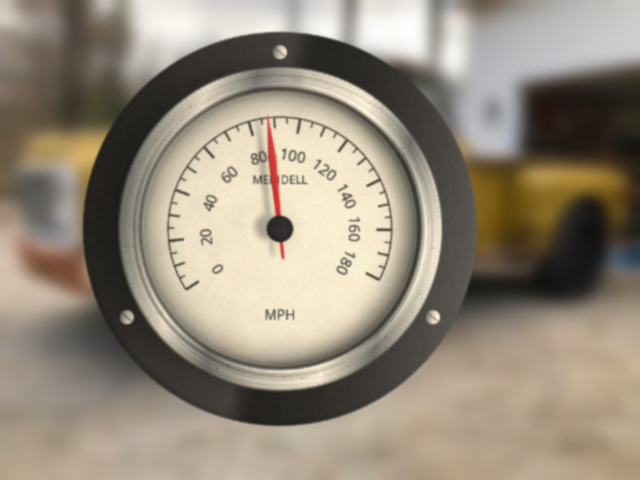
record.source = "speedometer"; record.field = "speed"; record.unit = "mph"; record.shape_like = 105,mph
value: 87.5,mph
